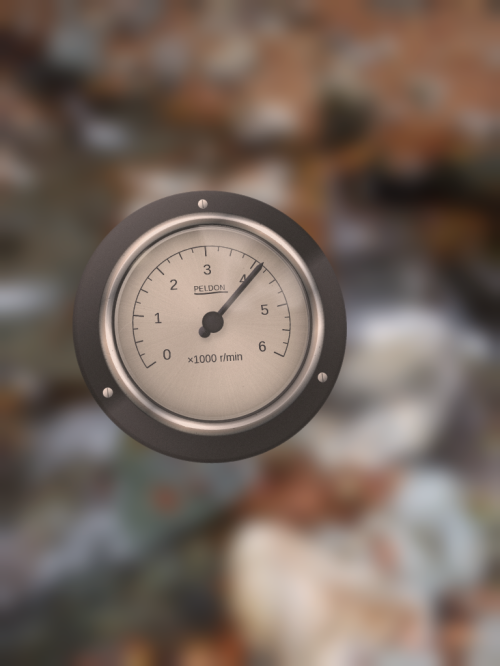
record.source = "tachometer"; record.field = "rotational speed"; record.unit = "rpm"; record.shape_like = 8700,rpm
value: 4125,rpm
